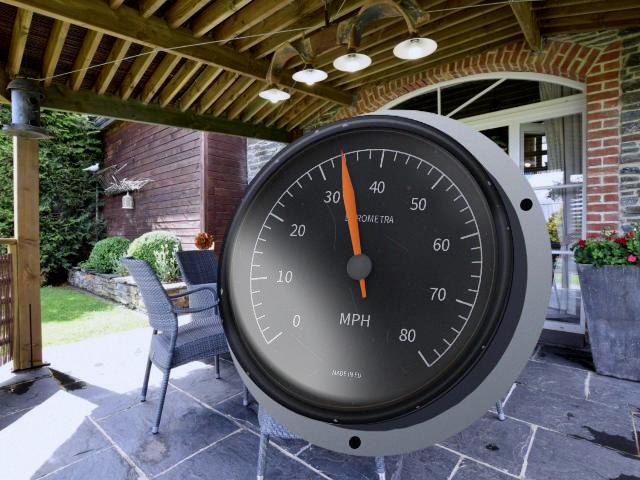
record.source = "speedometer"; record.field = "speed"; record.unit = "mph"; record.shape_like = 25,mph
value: 34,mph
